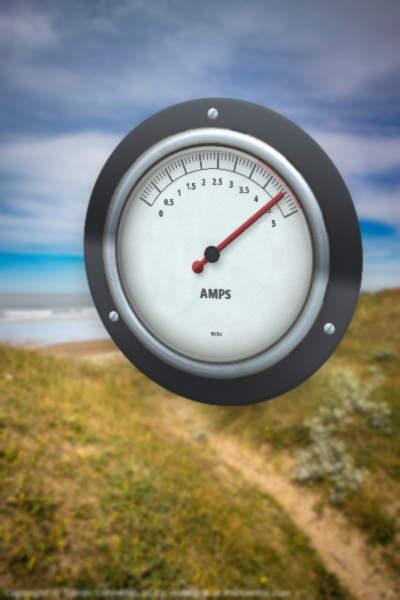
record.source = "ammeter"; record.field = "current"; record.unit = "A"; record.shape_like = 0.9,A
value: 4.5,A
